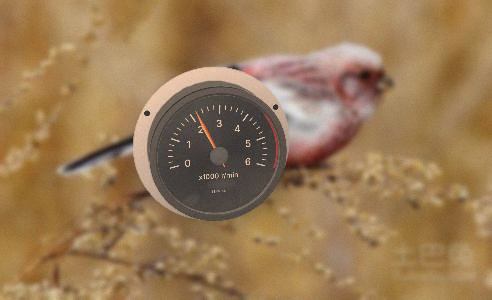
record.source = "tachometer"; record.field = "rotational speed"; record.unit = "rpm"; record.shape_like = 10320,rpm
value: 2200,rpm
